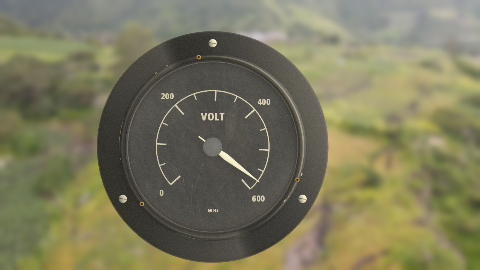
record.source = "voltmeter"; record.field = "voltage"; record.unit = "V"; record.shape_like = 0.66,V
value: 575,V
